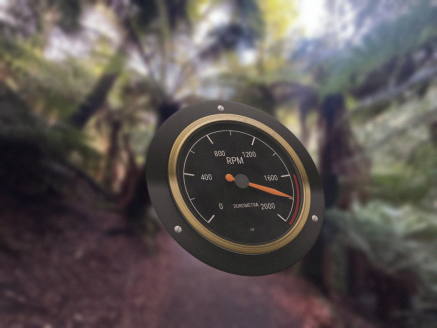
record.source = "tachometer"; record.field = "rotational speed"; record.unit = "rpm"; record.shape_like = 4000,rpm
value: 1800,rpm
